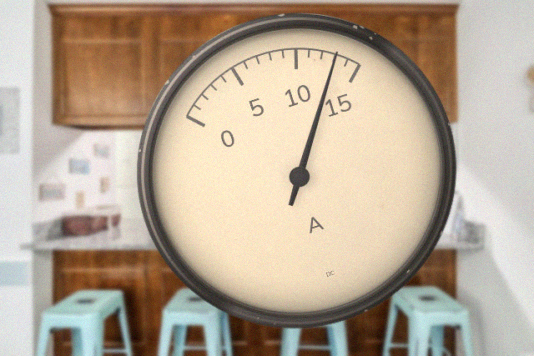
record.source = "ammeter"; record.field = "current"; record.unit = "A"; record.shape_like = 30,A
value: 13,A
